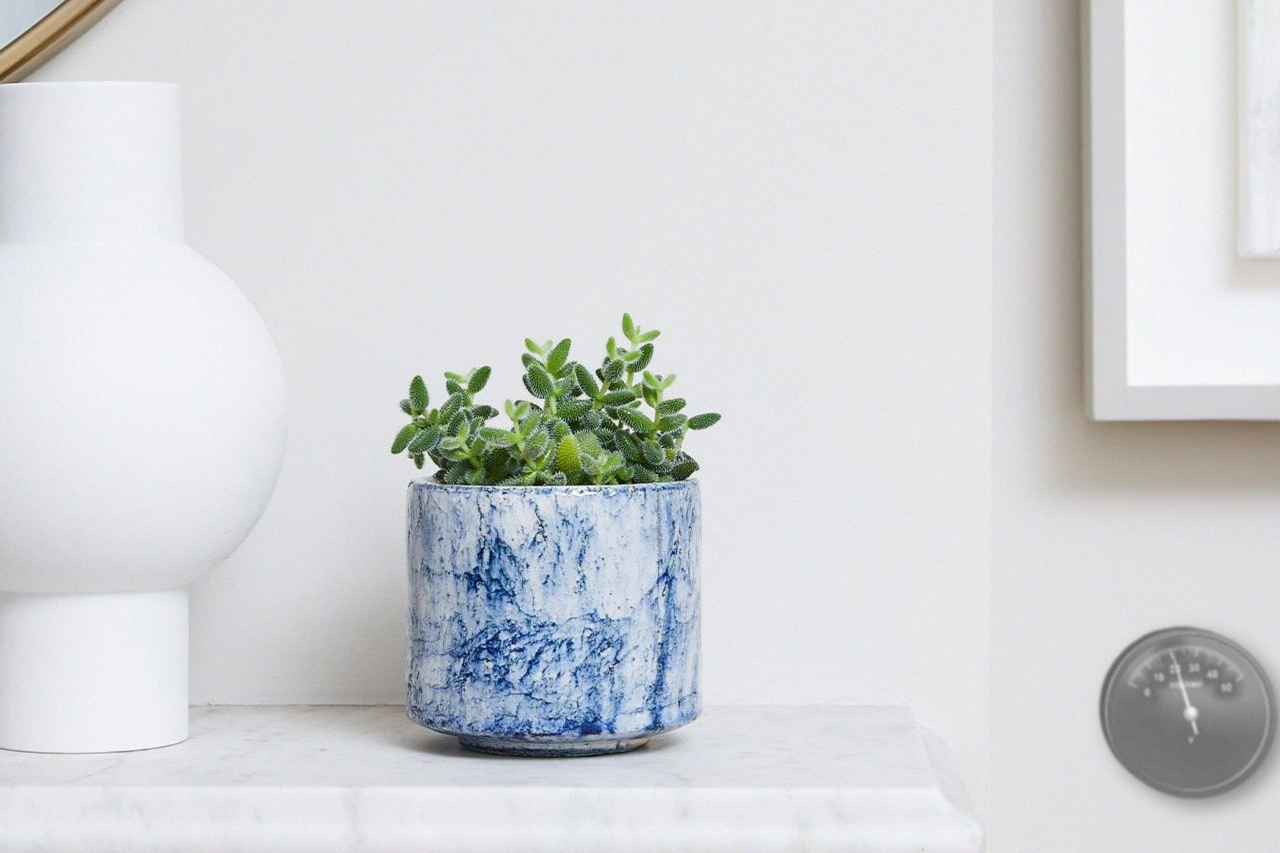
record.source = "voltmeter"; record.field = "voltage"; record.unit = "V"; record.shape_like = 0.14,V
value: 20,V
